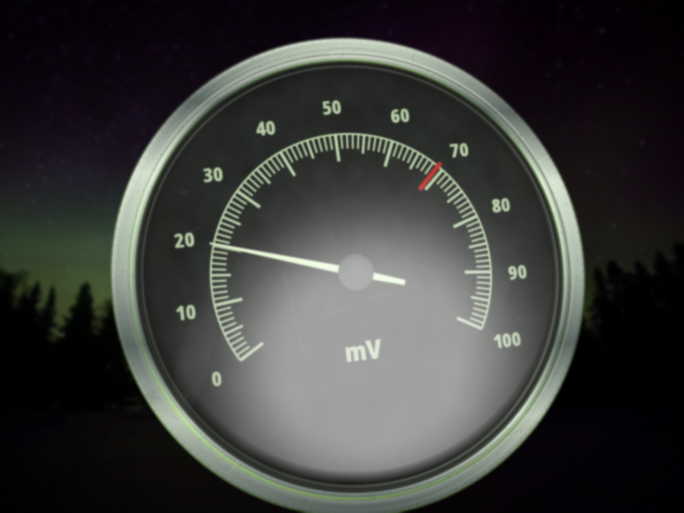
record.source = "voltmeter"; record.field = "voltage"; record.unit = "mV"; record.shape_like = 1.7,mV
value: 20,mV
